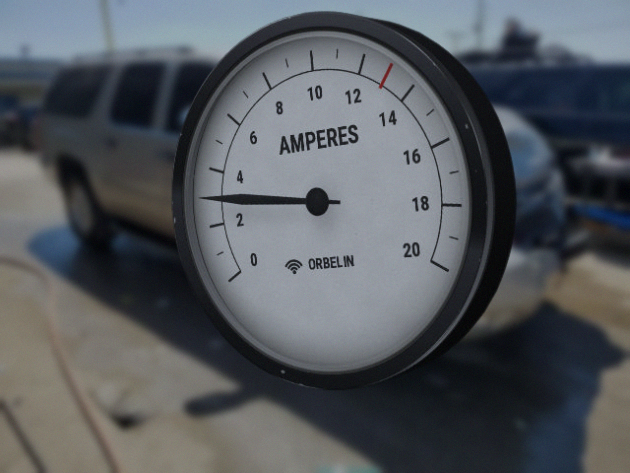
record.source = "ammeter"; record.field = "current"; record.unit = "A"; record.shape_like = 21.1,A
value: 3,A
